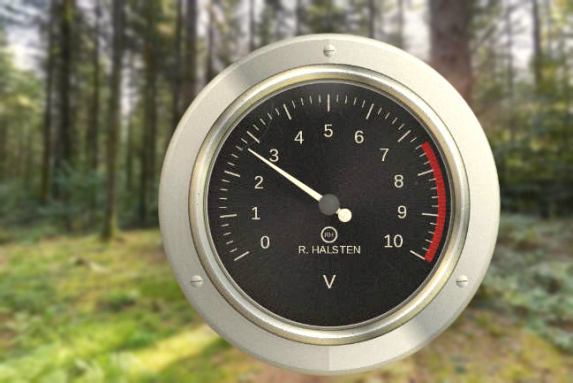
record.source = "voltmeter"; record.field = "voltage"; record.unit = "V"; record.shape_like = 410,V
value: 2.7,V
